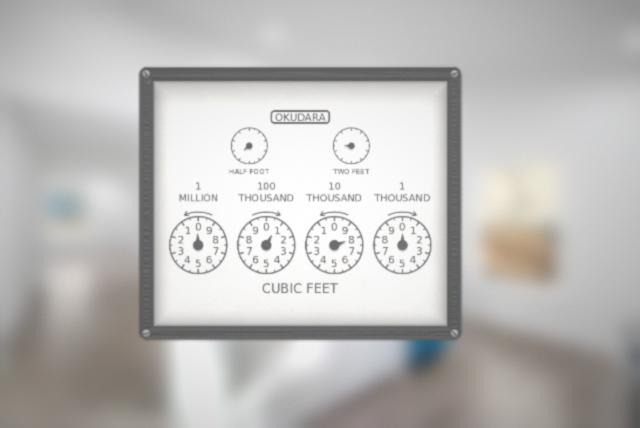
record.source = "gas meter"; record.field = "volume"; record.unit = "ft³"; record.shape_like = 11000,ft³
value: 8000,ft³
